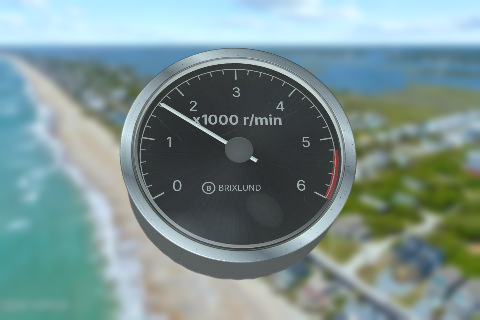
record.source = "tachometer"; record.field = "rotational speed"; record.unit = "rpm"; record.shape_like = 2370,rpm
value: 1600,rpm
